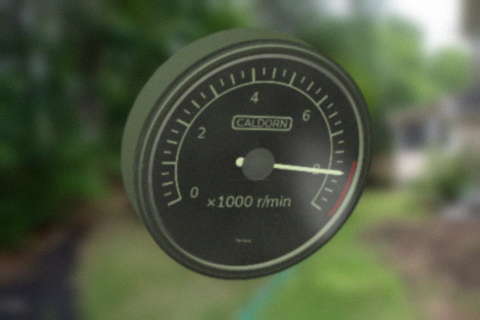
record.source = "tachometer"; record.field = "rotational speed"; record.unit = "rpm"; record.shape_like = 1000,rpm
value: 8000,rpm
